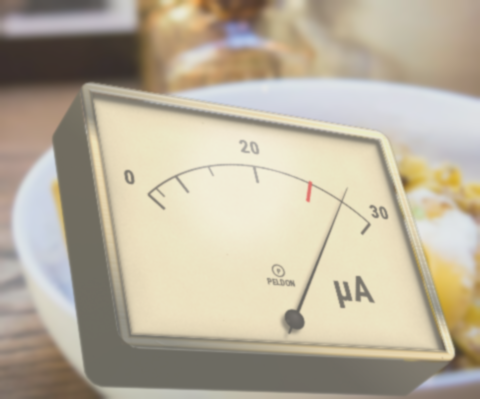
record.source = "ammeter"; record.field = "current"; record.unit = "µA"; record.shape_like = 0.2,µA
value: 27.5,µA
